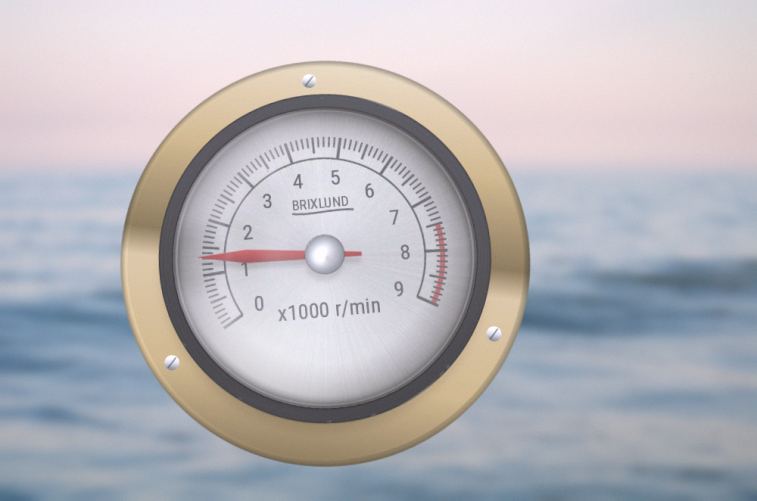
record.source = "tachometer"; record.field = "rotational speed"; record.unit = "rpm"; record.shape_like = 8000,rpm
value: 1300,rpm
